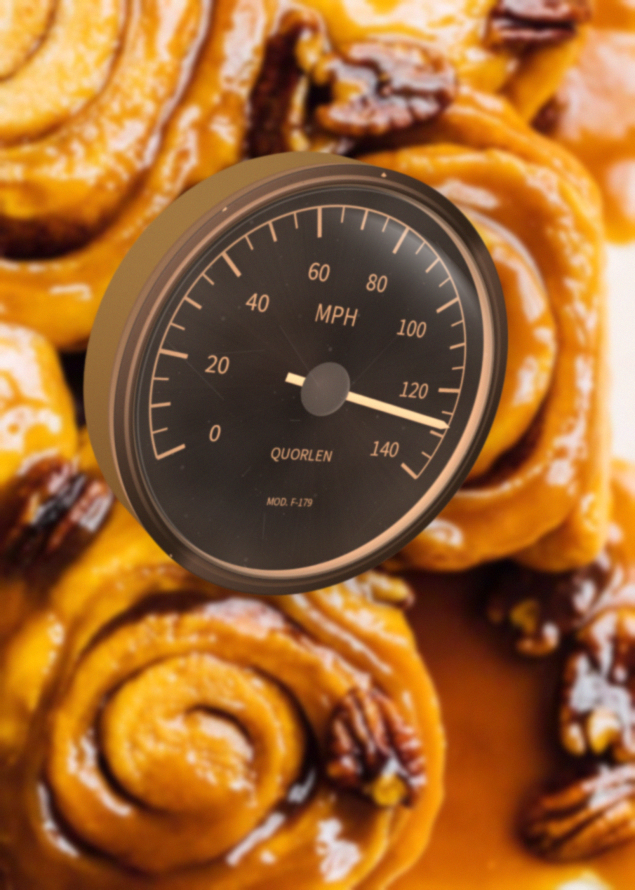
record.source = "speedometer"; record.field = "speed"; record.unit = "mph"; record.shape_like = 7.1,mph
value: 127.5,mph
